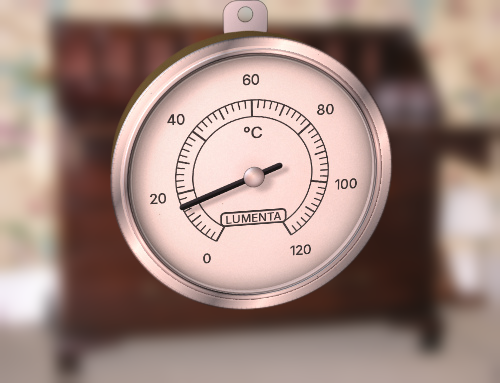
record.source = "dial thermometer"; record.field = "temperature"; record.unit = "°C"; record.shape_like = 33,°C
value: 16,°C
